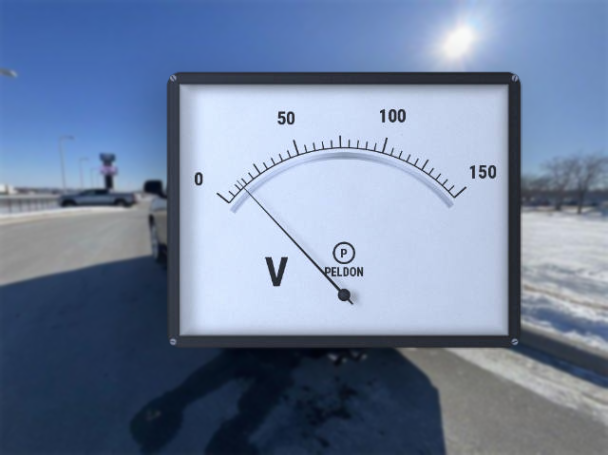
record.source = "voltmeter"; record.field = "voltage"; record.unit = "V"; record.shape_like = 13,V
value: 12.5,V
